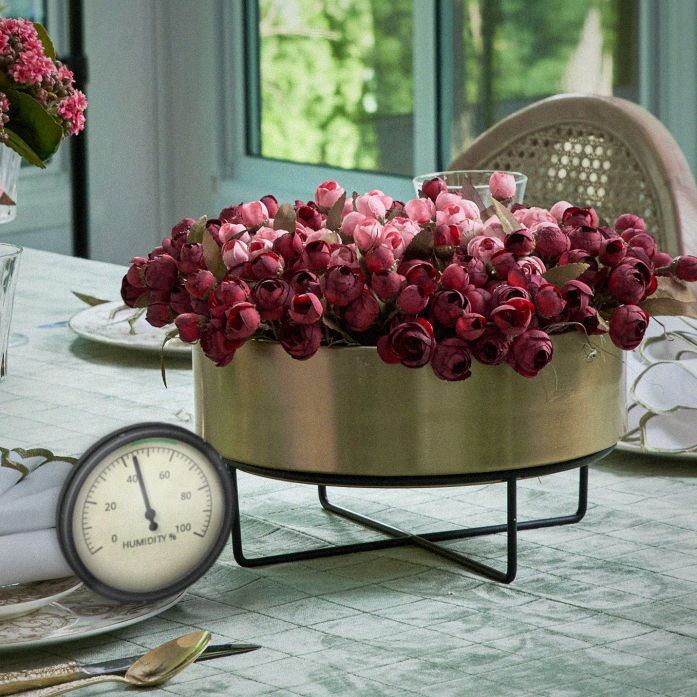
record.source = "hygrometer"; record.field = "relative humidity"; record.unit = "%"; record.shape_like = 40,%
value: 44,%
